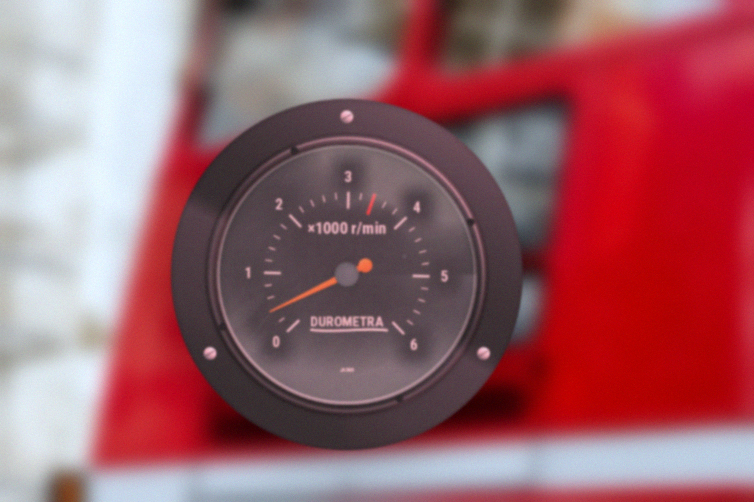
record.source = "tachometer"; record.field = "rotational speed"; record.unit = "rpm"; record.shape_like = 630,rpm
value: 400,rpm
